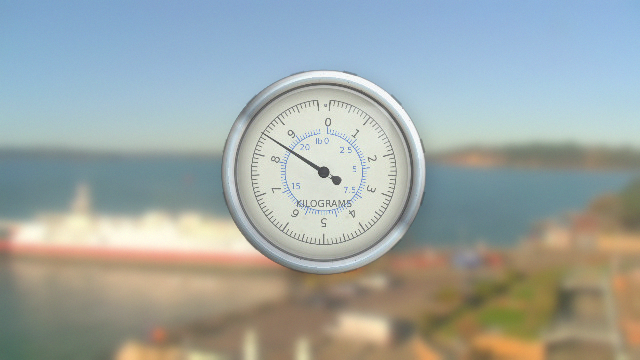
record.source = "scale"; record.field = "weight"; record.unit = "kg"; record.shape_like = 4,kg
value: 8.5,kg
